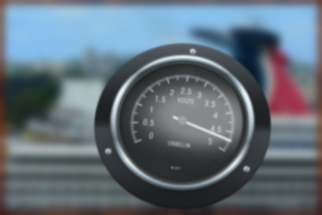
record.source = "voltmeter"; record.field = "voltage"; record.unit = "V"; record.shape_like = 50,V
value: 4.75,V
